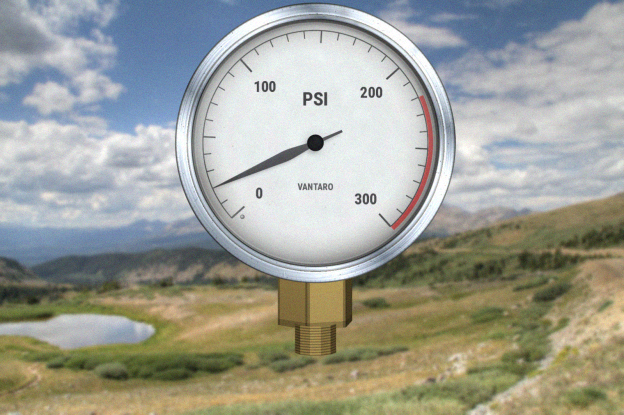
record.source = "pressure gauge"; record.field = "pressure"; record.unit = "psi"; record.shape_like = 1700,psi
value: 20,psi
